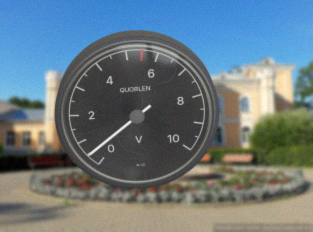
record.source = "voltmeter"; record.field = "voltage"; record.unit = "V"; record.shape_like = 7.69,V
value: 0.5,V
